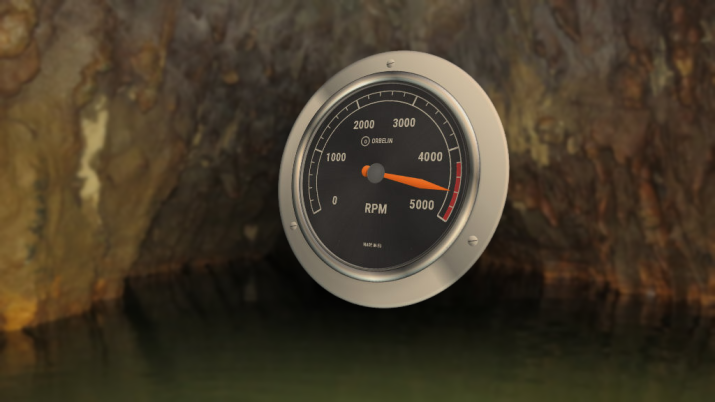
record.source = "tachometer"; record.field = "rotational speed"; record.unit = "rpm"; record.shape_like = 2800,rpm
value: 4600,rpm
